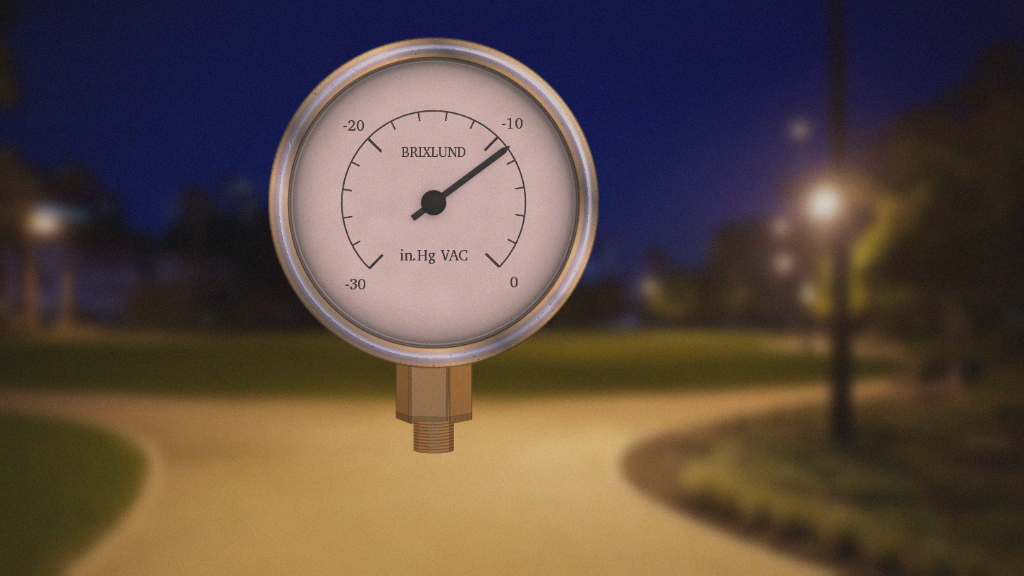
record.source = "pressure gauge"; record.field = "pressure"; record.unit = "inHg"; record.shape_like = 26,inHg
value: -9,inHg
